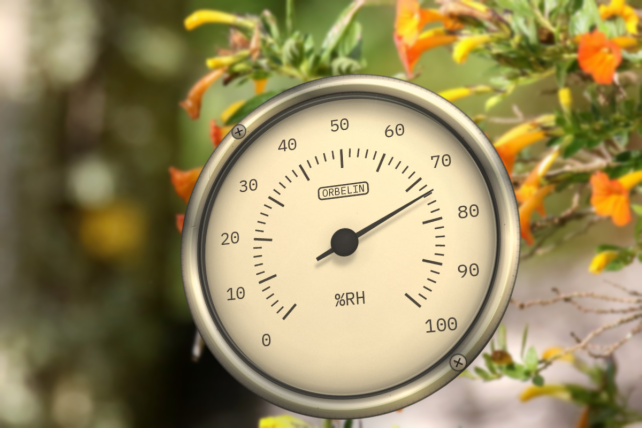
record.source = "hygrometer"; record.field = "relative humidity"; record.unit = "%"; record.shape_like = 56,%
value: 74,%
